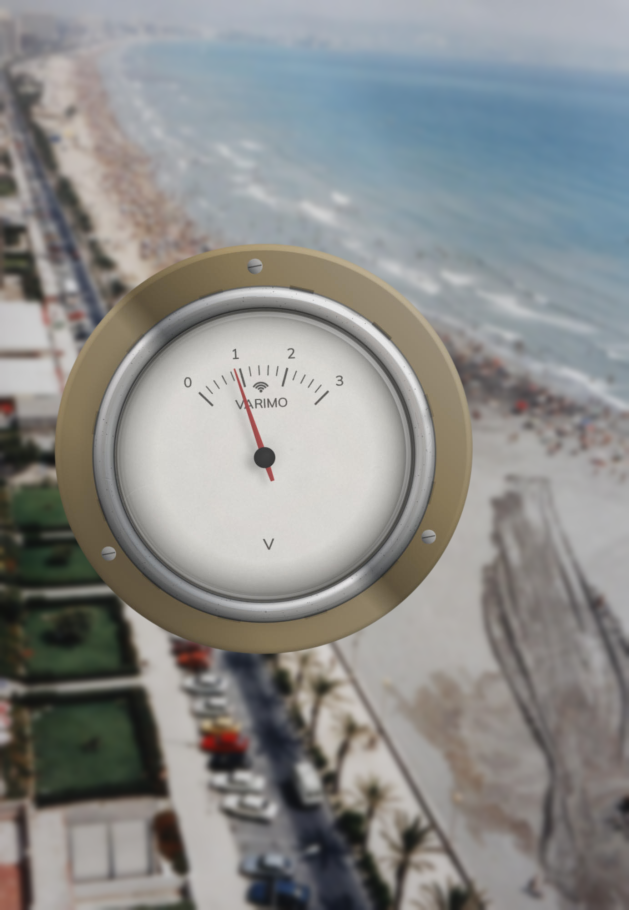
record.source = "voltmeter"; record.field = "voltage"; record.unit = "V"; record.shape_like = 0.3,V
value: 0.9,V
